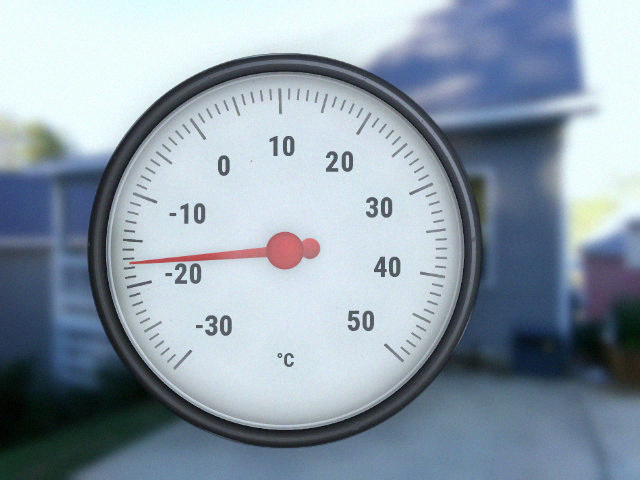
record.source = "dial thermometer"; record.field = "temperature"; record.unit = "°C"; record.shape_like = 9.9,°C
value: -17.5,°C
